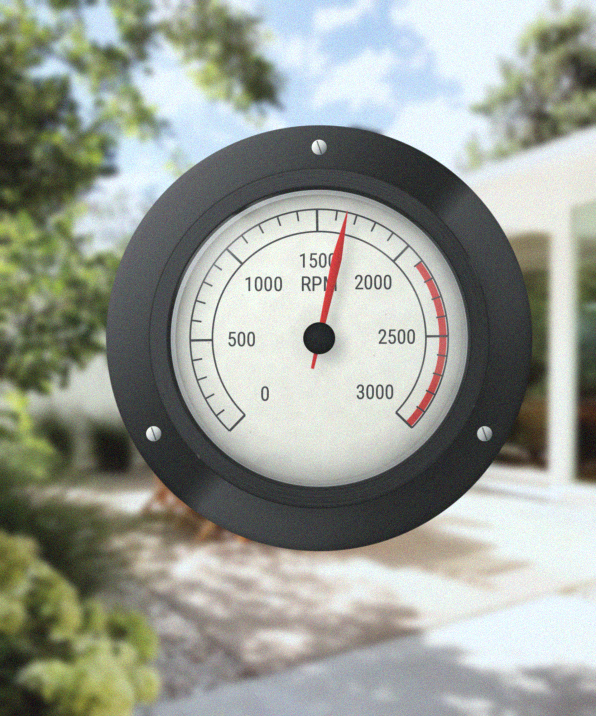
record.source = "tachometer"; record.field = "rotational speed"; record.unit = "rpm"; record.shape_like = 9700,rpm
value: 1650,rpm
